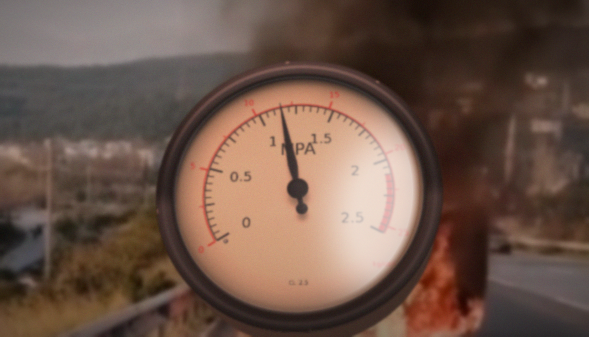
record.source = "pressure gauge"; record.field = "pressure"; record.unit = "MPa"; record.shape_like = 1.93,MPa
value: 1.15,MPa
